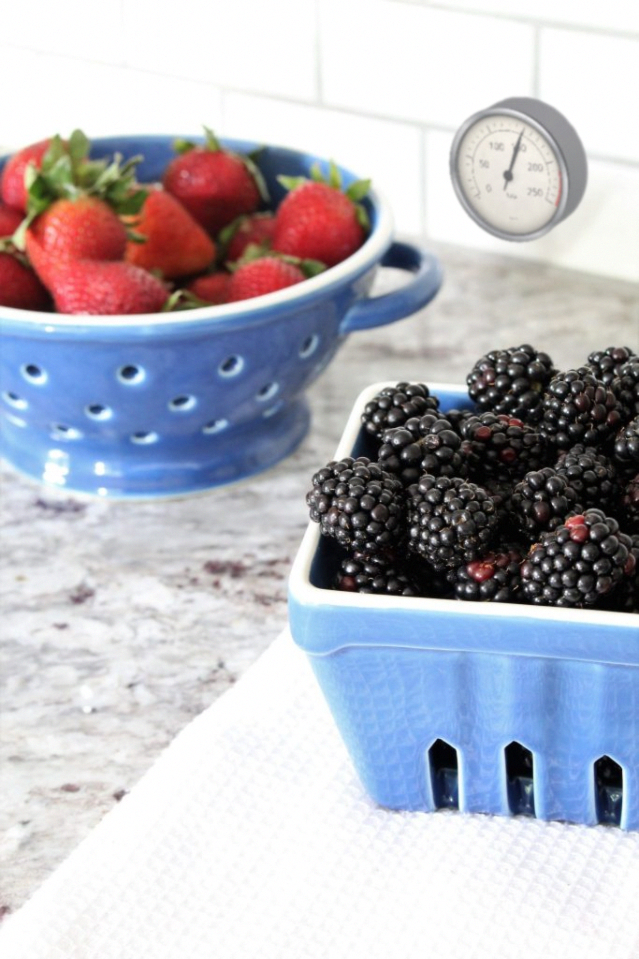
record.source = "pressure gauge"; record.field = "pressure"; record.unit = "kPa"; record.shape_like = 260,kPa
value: 150,kPa
